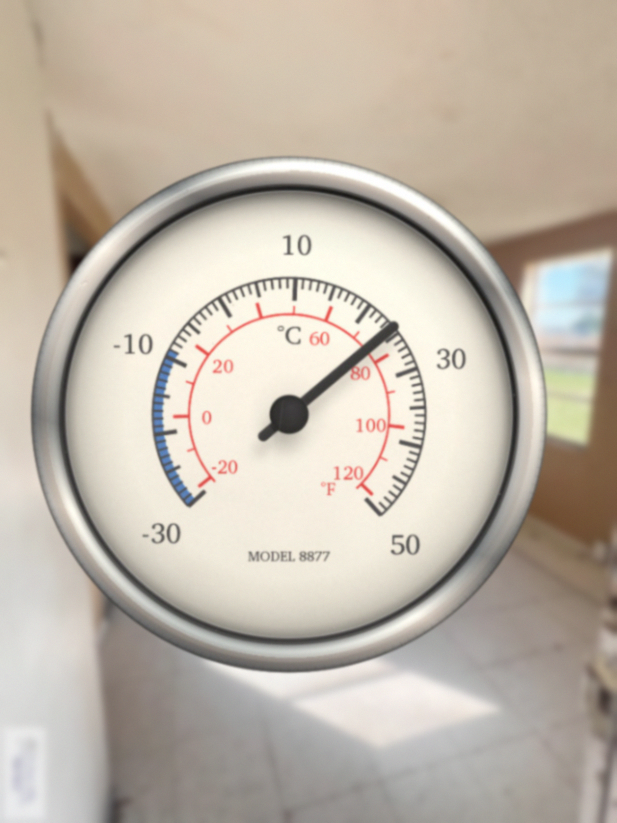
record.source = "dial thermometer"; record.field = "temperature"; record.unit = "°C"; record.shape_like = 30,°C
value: 24,°C
